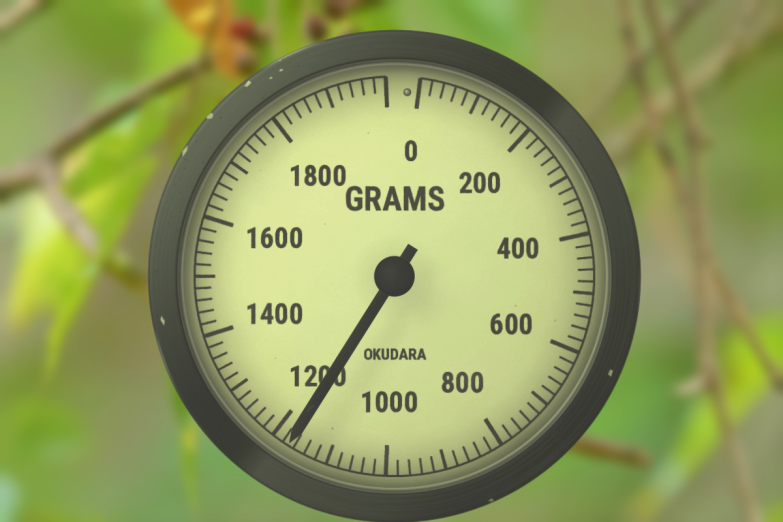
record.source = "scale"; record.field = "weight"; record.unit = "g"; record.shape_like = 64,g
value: 1170,g
